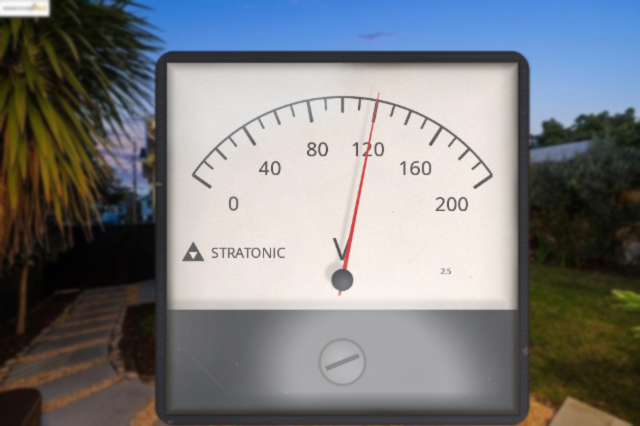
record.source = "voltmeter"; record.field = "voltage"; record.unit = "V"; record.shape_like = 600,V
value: 120,V
